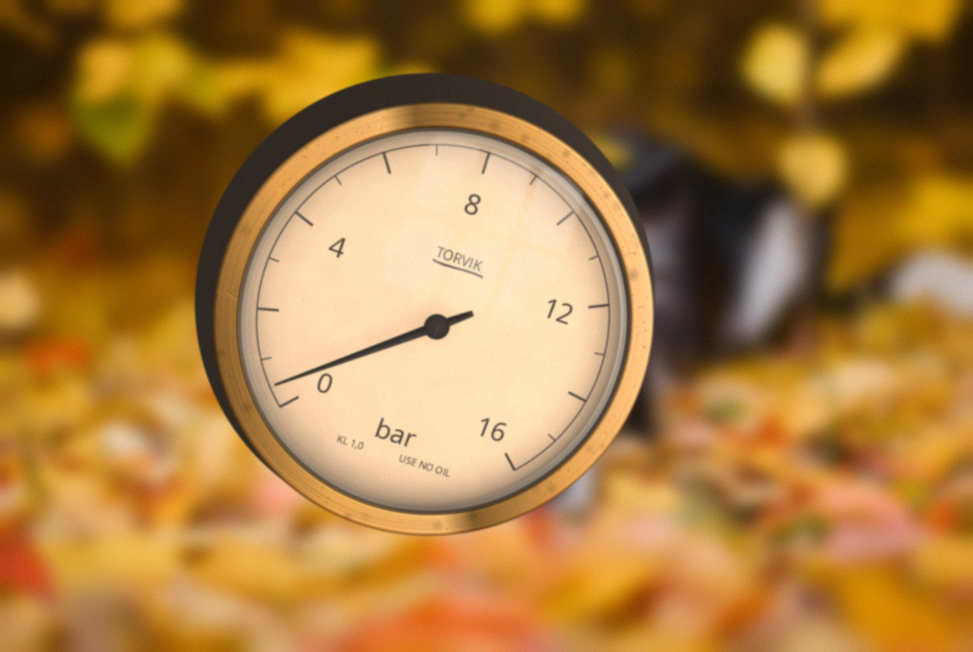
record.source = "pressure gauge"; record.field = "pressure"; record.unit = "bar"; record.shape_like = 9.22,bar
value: 0.5,bar
